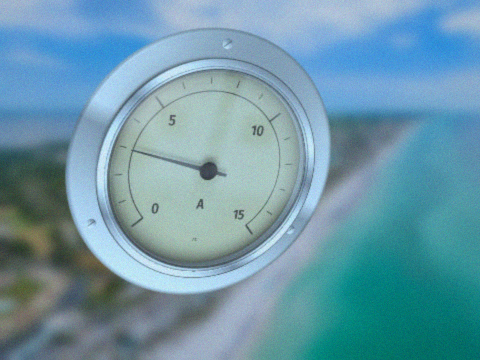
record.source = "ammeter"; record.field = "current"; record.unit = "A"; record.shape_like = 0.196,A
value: 3,A
